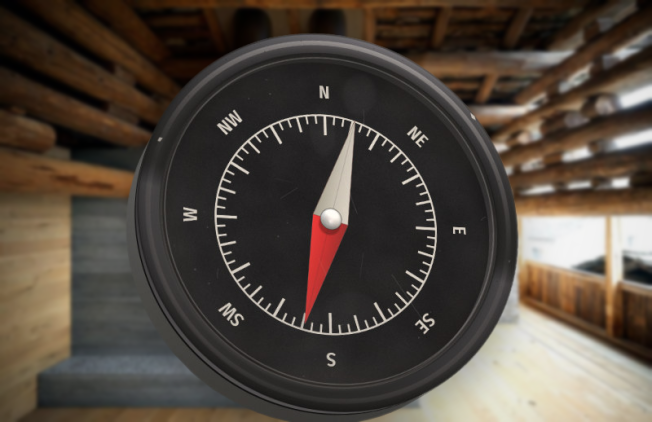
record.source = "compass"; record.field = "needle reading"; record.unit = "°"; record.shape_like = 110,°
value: 195,°
